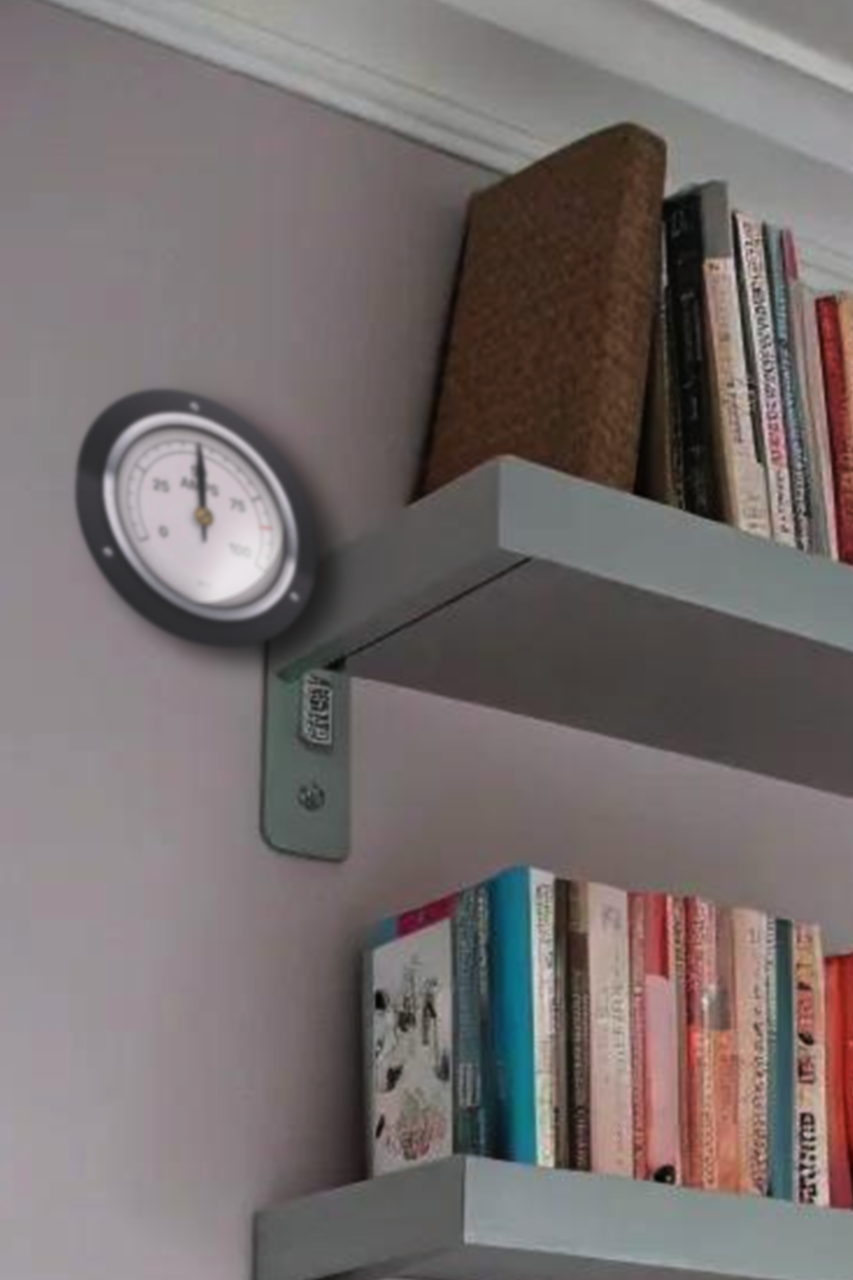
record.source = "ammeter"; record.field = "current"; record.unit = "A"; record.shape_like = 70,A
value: 50,A
